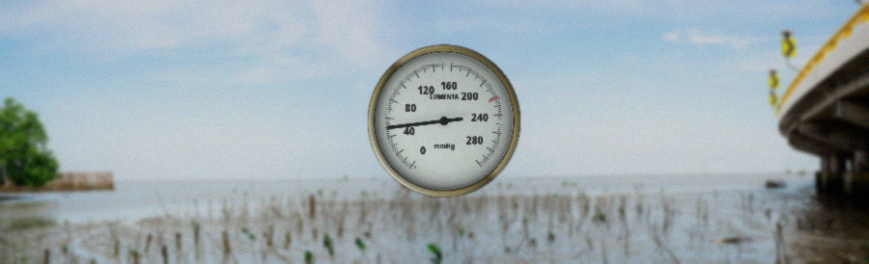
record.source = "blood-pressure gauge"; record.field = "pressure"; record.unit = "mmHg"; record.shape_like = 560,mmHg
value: 50,mmHg
